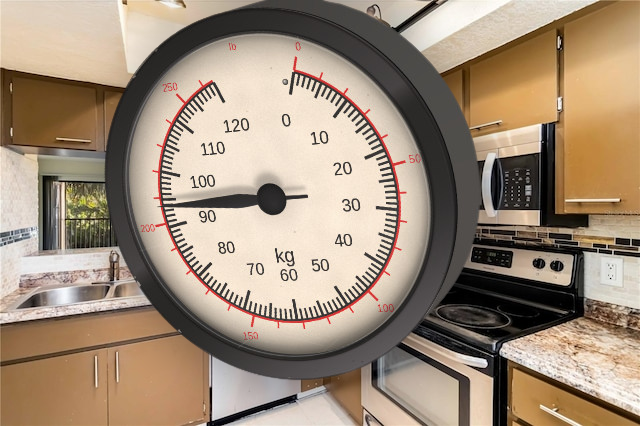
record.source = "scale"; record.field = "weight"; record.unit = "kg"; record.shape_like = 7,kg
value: 94,kg
